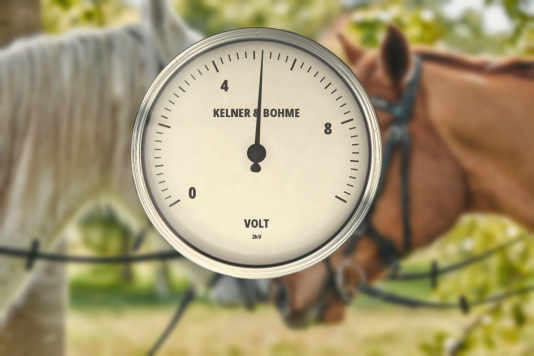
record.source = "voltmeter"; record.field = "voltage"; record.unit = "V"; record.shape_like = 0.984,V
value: 5.2,V
